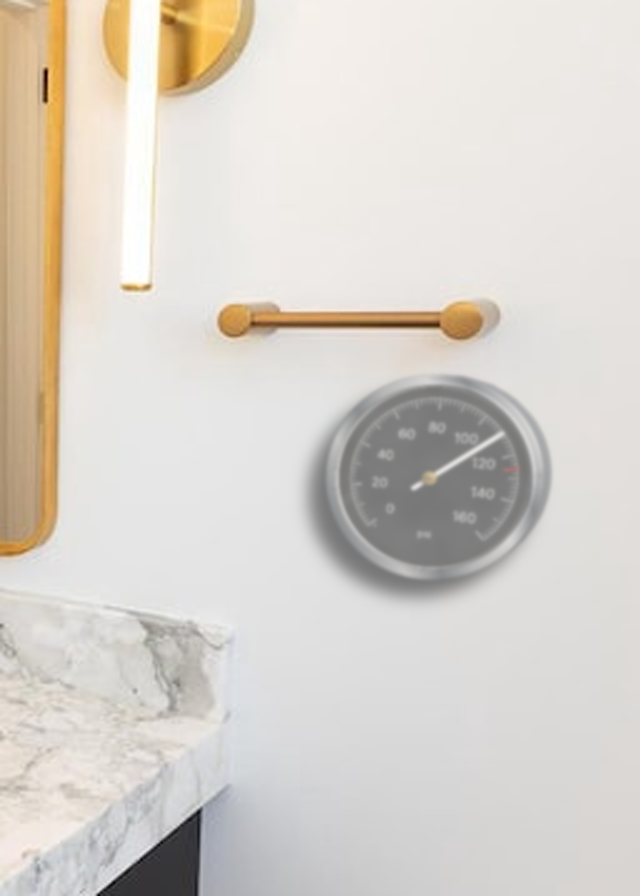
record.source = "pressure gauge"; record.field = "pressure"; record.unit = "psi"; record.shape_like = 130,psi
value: 110,psi
